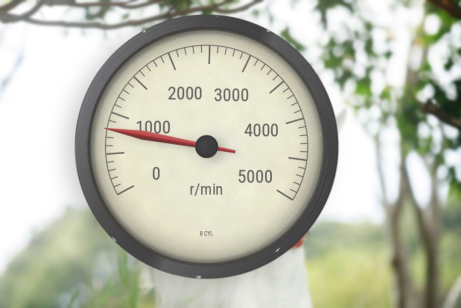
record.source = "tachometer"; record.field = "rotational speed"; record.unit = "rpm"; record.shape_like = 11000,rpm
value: 800,rpm
